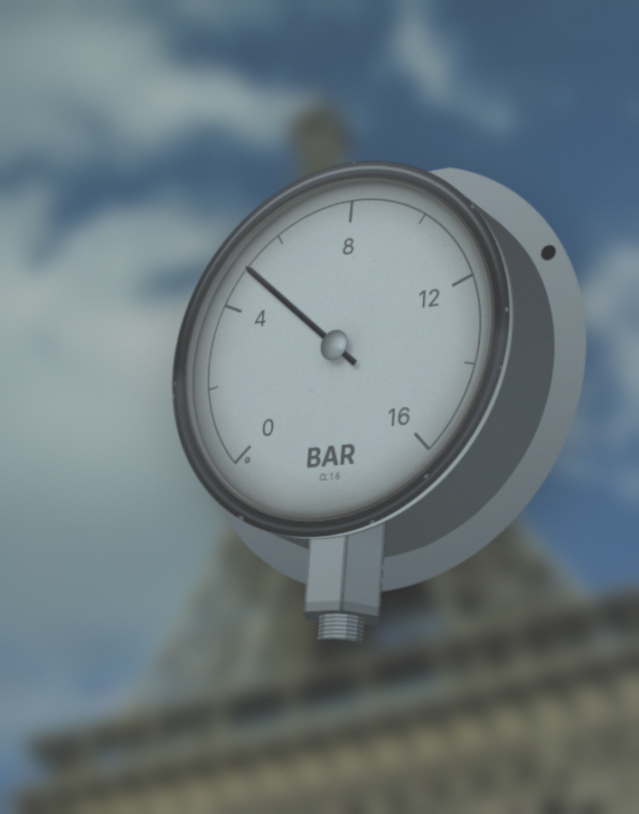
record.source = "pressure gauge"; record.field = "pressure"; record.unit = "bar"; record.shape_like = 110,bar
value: 5,bar
